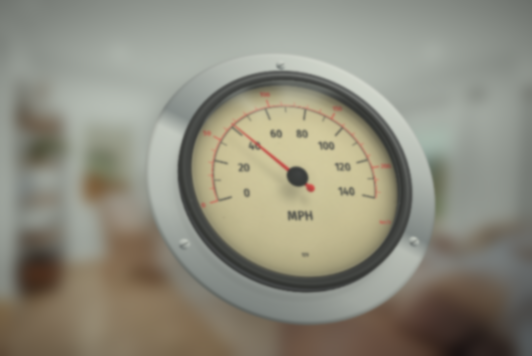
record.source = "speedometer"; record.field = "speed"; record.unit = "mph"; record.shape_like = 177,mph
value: 40,mph
